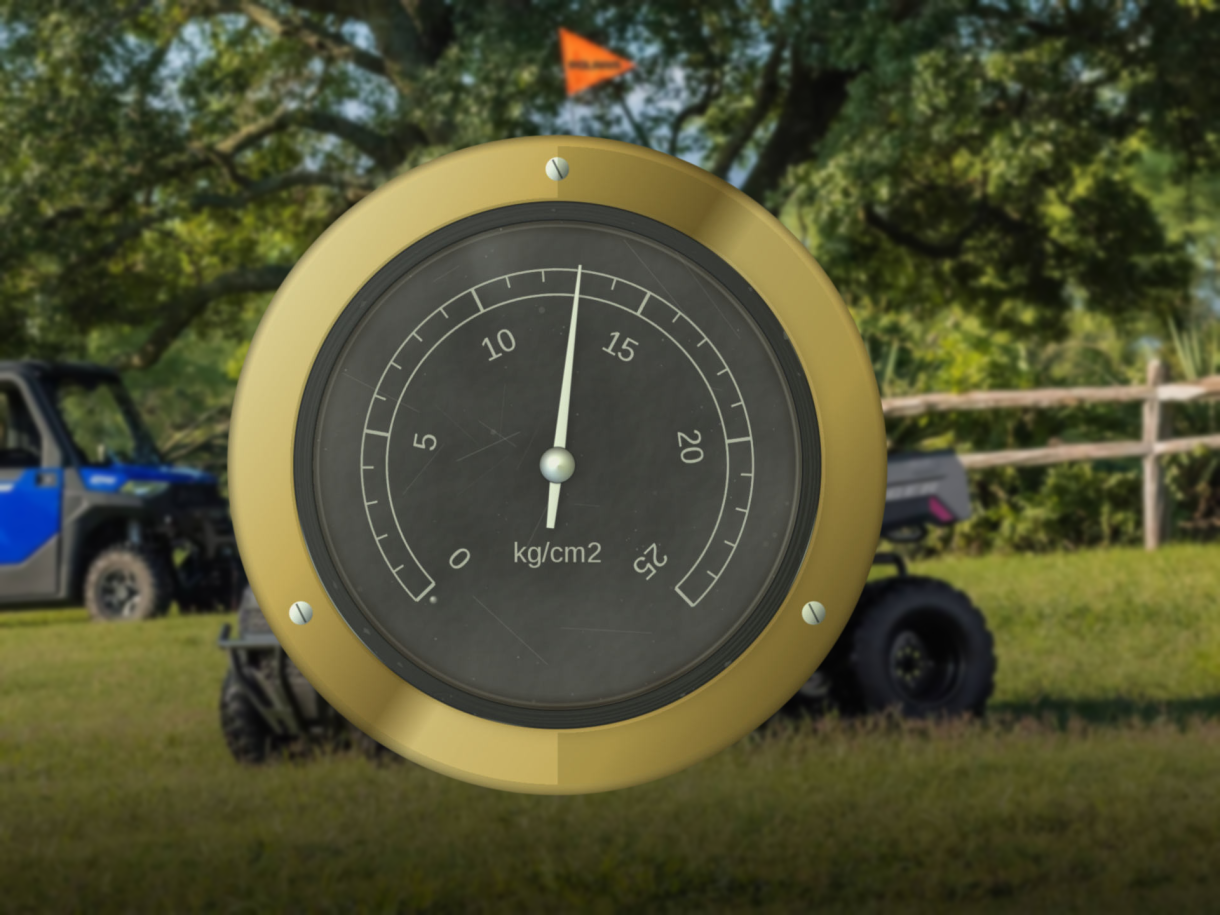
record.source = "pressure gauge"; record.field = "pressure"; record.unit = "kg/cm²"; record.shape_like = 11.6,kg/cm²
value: 13,kg/cm²
